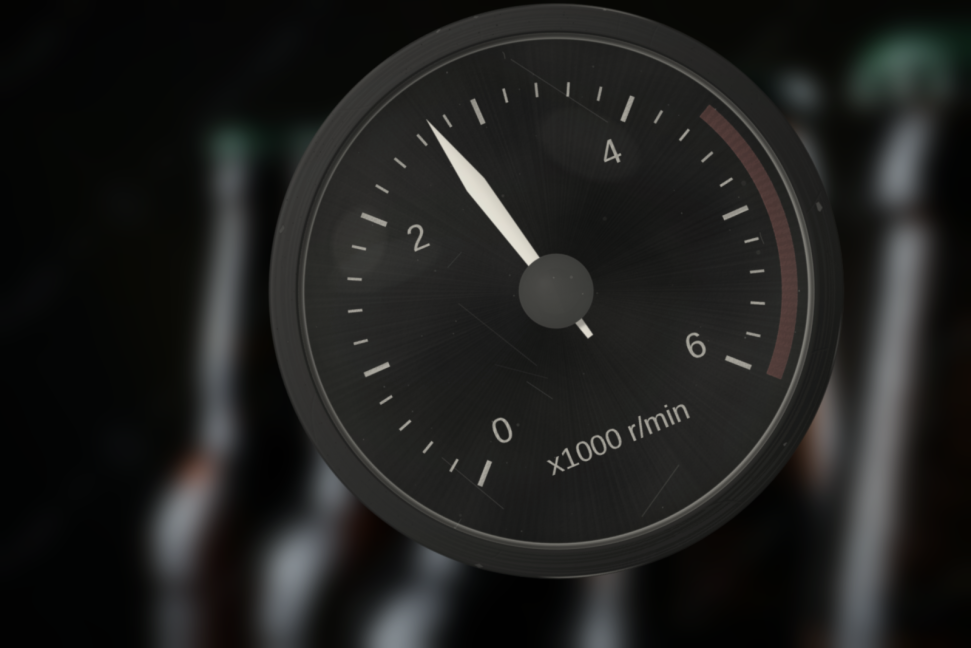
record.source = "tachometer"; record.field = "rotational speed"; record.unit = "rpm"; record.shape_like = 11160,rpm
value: 2700,rpm
